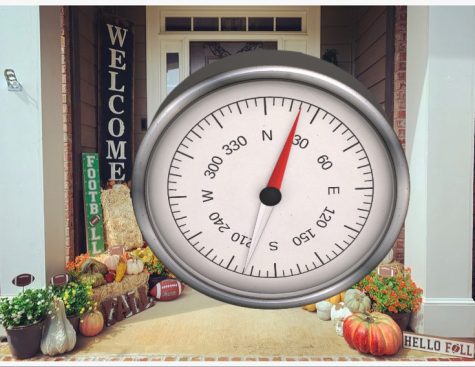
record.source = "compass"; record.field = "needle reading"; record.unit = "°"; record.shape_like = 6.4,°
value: 20,°
